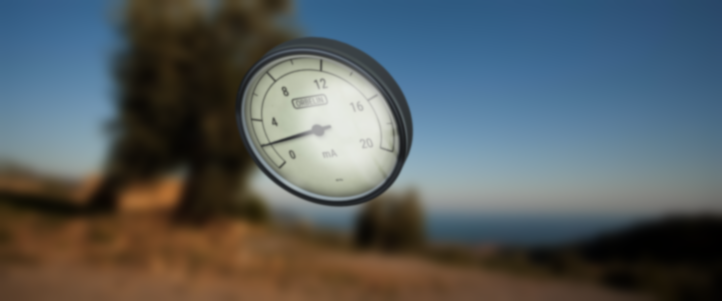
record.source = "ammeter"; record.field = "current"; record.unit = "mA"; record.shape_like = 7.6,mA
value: 2,mA
